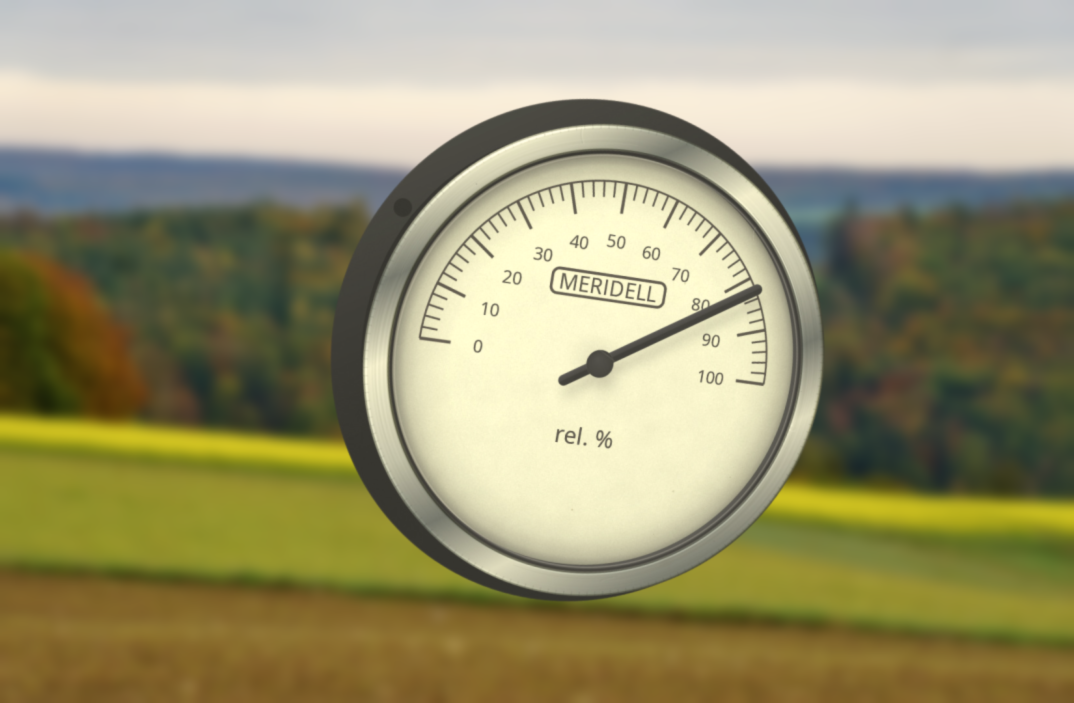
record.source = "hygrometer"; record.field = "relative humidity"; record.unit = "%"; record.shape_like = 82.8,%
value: 82,%
